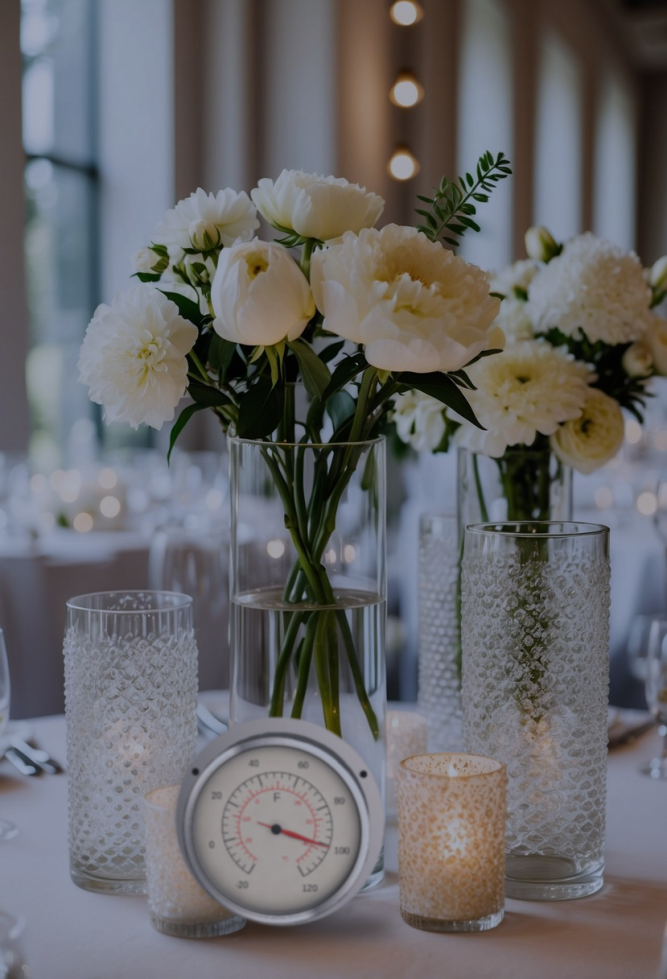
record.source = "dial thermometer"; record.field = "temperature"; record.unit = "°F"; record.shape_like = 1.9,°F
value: 100,°F
